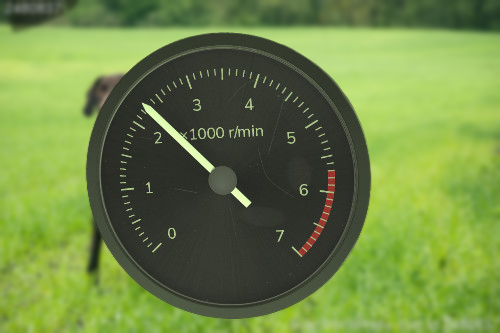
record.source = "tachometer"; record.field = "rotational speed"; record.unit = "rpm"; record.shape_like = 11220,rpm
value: 2300,rpm
